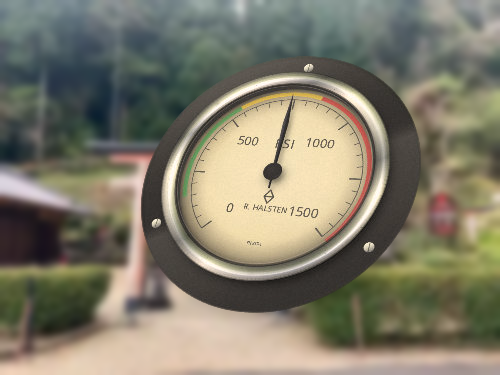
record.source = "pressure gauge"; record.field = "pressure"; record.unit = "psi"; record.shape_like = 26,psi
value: 750,psi
